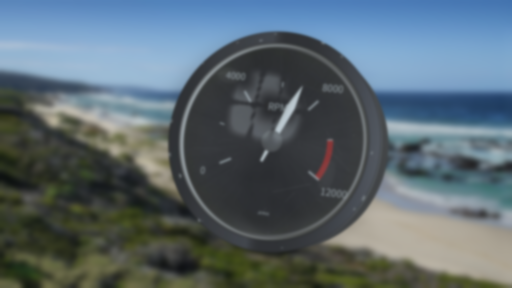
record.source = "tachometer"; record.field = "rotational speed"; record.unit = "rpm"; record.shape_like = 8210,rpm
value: 7000,rpm
